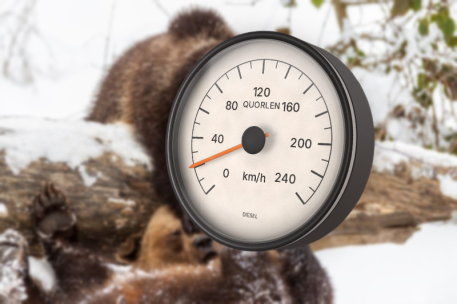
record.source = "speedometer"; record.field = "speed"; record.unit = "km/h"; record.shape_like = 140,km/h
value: 20,km/h
